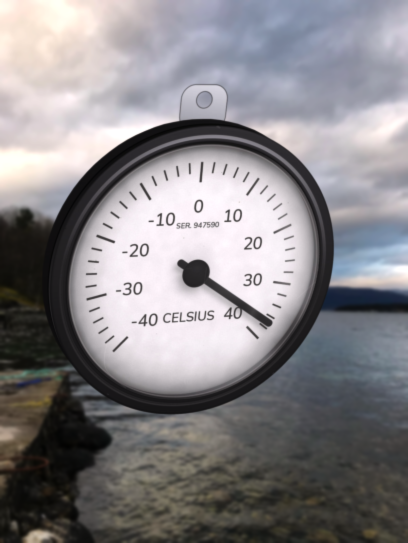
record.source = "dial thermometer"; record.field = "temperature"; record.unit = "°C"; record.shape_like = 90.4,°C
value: 37,°C
